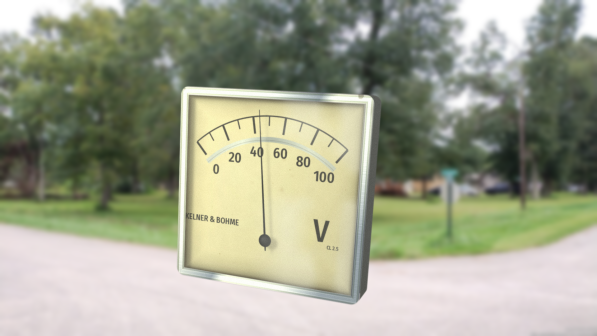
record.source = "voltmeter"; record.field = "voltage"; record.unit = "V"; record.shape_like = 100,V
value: 45,V
